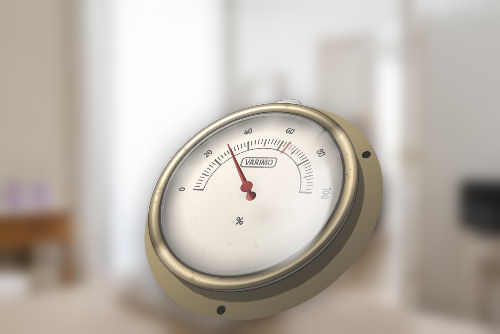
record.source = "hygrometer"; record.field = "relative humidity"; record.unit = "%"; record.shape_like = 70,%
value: 30,%
